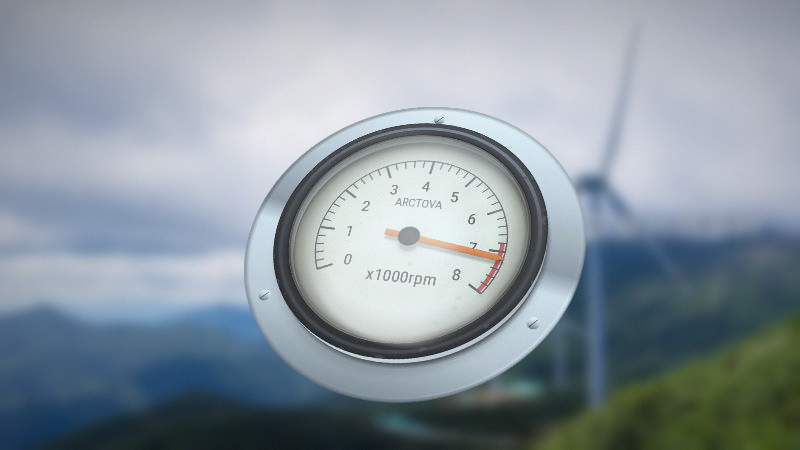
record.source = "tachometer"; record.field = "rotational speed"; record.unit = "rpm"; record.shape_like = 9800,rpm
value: 7200,rpm
